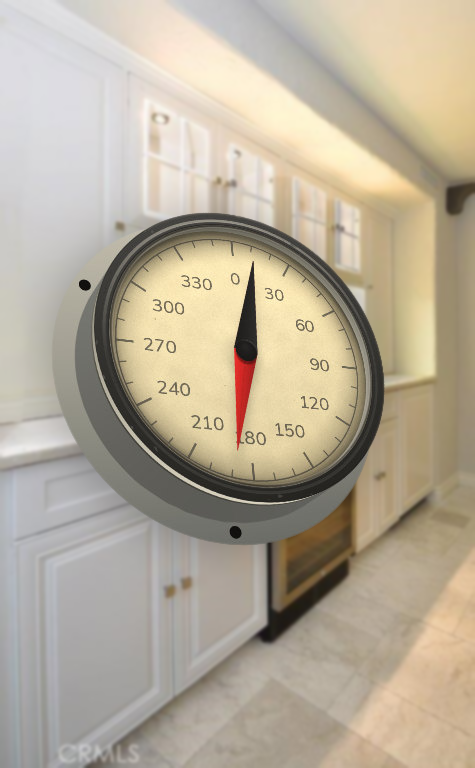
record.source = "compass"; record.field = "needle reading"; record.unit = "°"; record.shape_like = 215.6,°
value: 190,°
